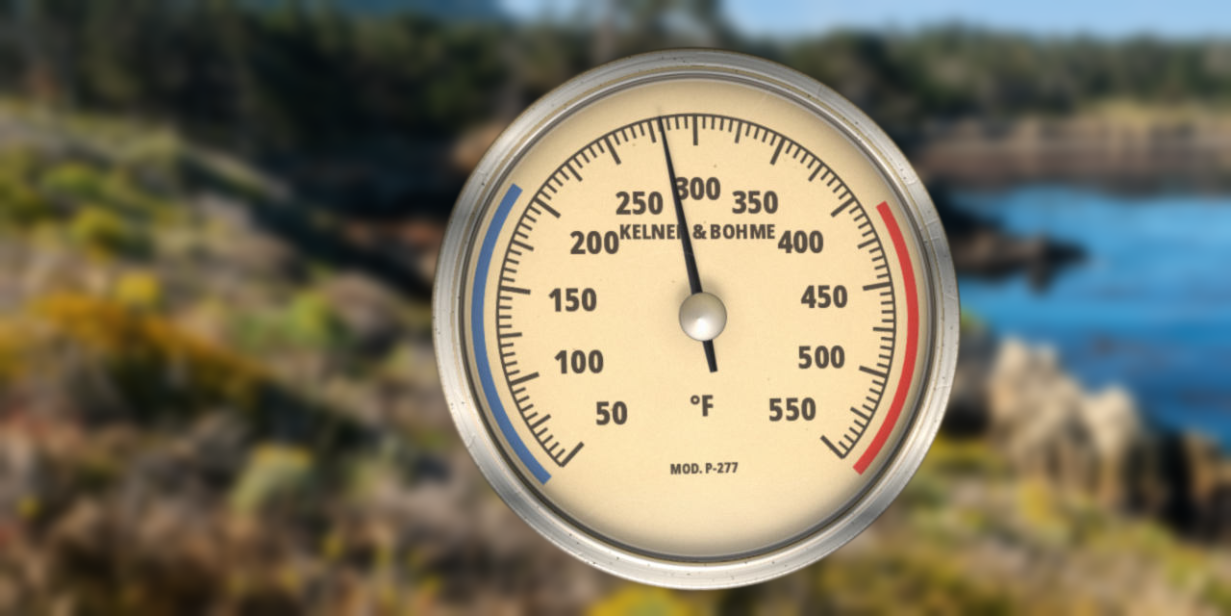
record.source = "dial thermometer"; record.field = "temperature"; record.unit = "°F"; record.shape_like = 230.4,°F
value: 280,°F
